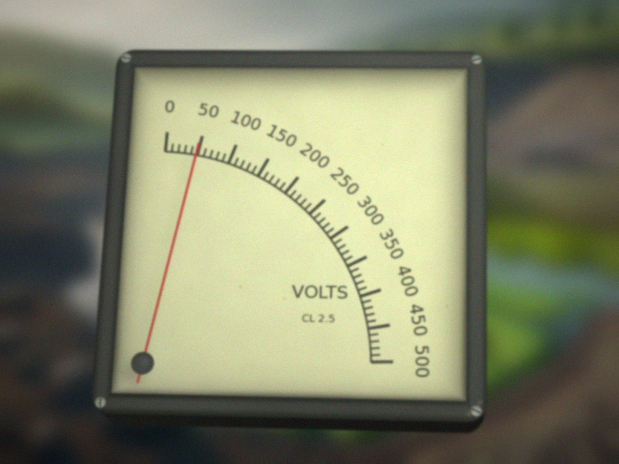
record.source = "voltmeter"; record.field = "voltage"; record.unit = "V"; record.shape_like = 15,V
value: 50,V
